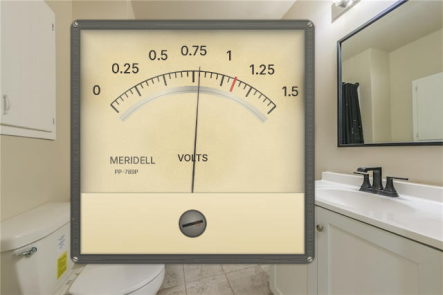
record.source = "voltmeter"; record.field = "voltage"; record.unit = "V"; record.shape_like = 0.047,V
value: 0.8,V
